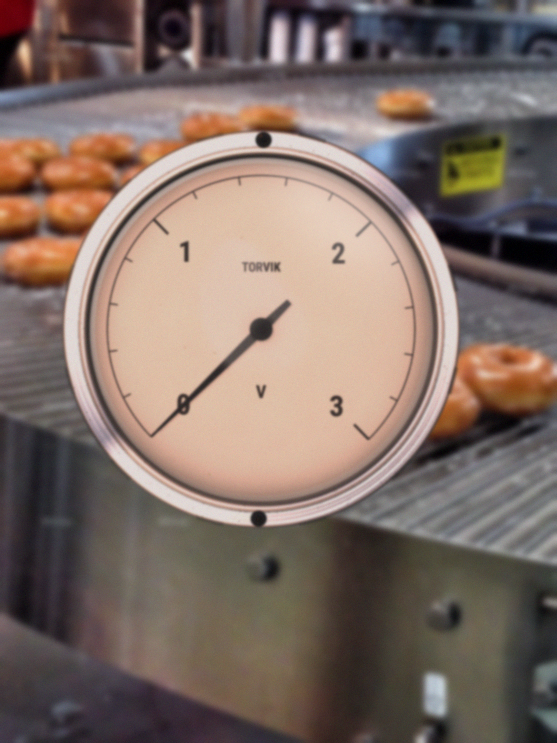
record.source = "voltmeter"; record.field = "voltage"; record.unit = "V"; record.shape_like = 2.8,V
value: 0,V
